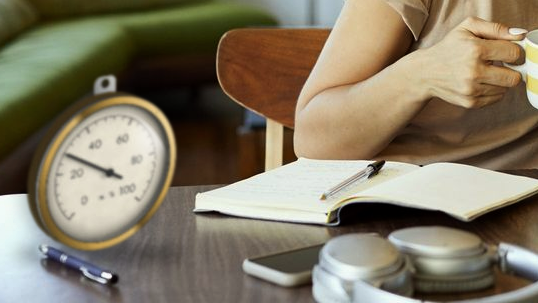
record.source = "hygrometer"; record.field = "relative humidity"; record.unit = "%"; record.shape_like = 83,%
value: 28,%
